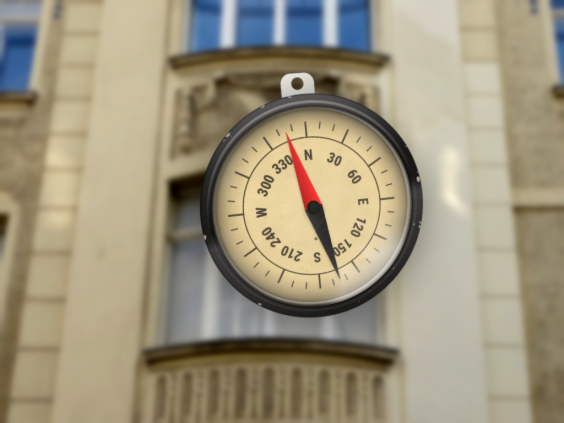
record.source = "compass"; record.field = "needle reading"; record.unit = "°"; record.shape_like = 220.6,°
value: 345,°
